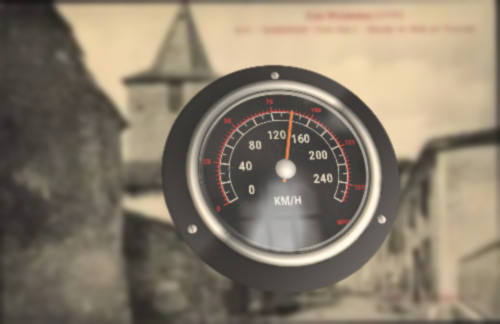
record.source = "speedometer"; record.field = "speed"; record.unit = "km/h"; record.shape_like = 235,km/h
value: 140,km/h
